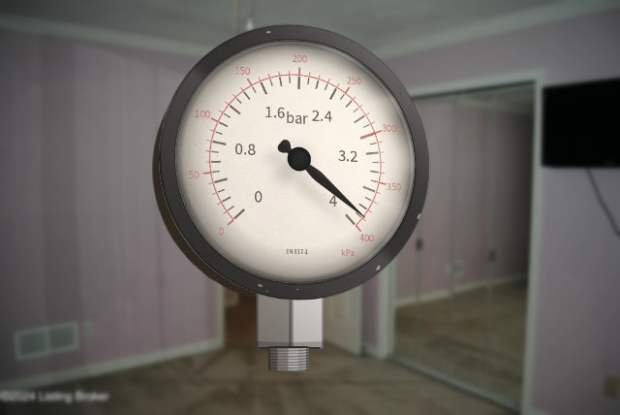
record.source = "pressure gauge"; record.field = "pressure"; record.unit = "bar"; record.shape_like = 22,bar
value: 3.9,bar
